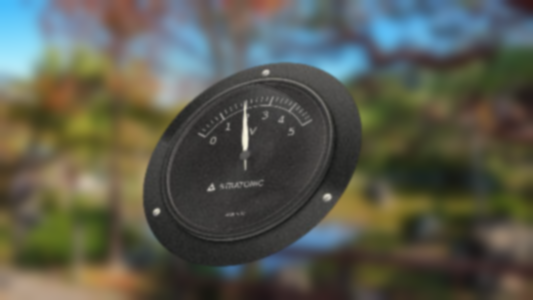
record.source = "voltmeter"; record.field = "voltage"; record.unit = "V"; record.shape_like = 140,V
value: 2,V
